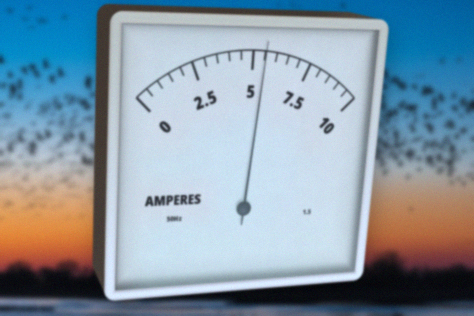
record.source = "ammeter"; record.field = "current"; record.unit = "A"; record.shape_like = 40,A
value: 5.5,A
